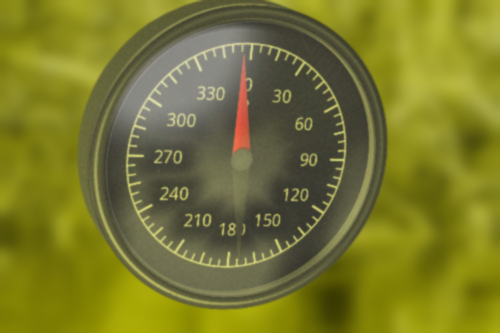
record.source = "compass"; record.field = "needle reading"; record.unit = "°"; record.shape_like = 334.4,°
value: 355,°
